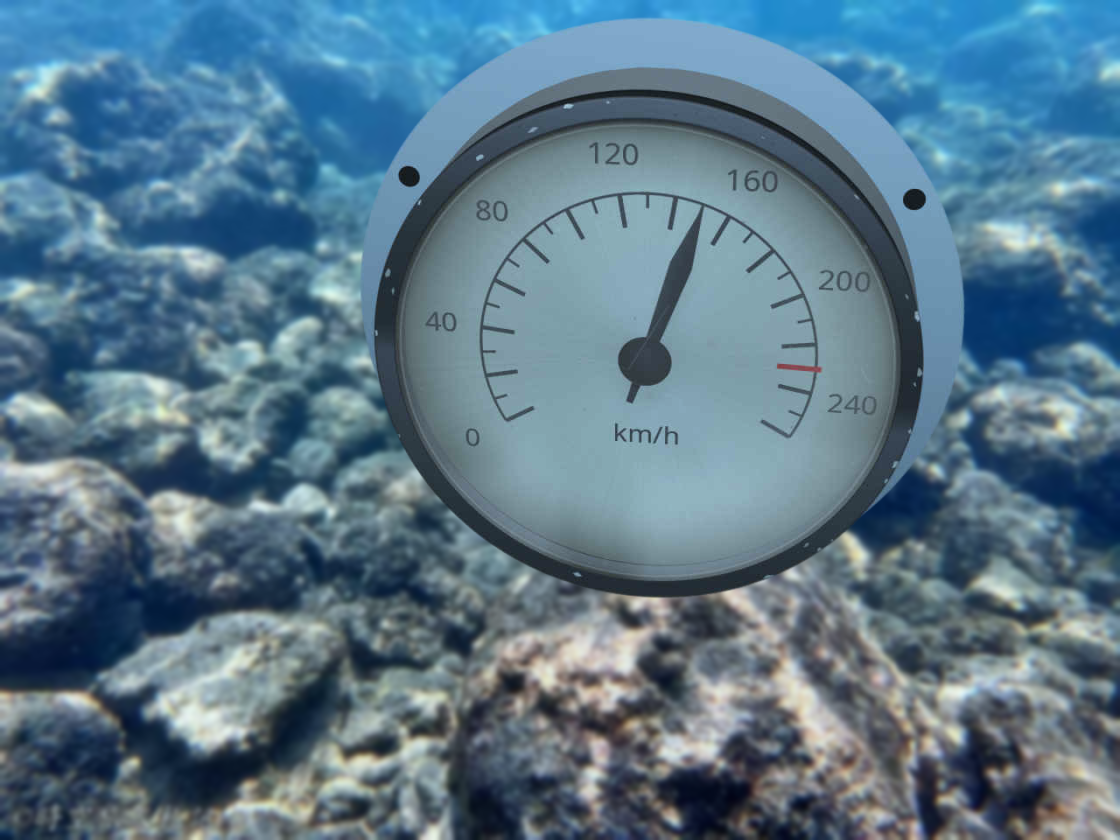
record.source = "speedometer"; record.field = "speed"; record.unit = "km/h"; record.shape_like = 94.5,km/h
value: 150,km/h
